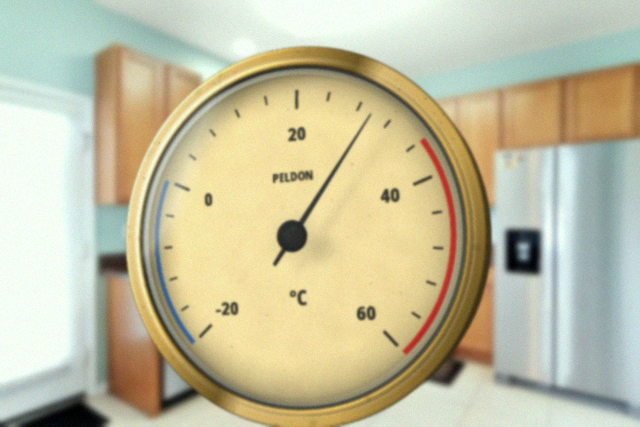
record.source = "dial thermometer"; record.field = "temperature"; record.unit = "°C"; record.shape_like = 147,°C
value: 30,°C
